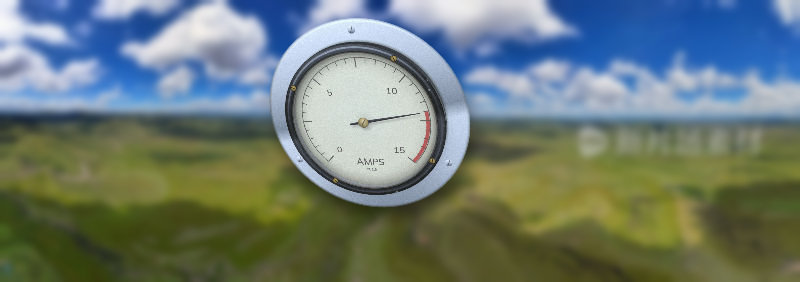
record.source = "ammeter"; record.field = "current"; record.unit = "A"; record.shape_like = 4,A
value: 12,A
